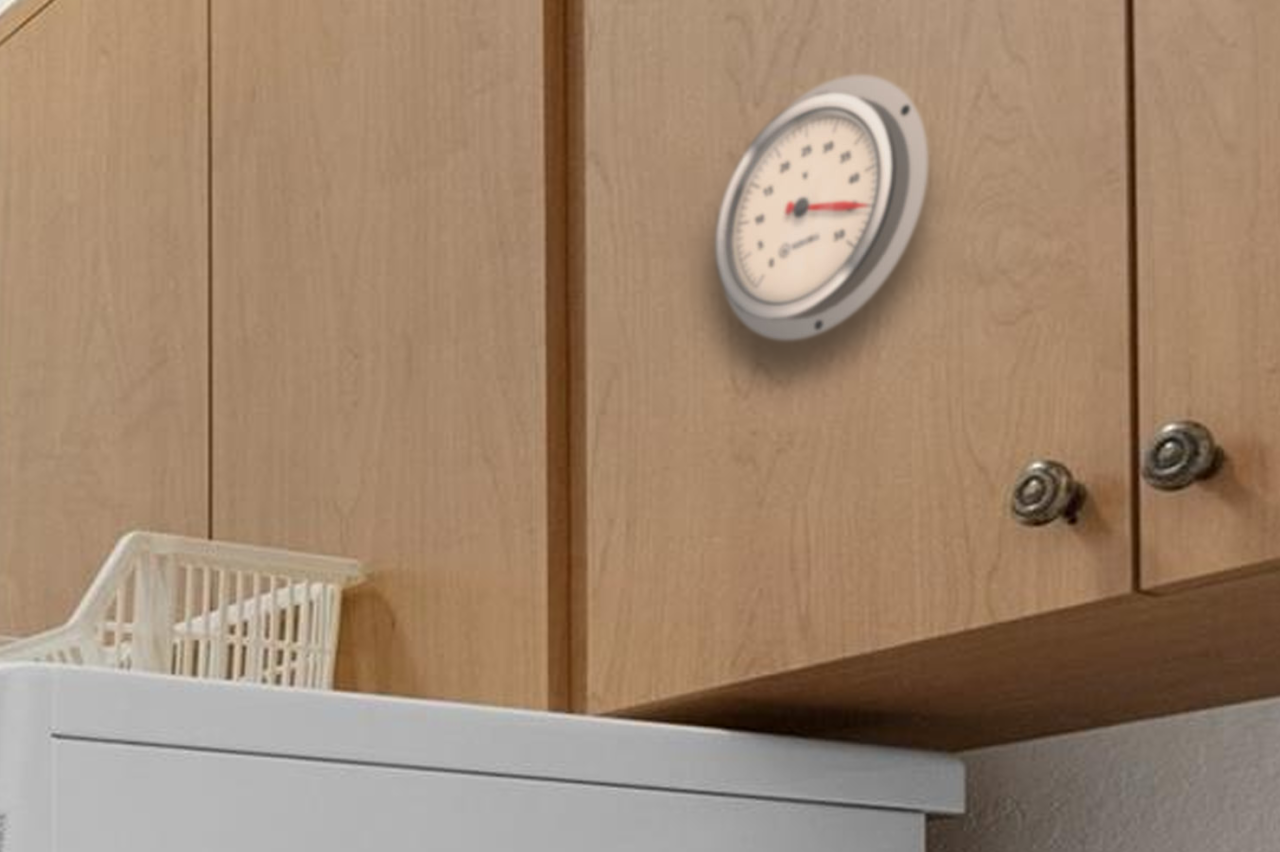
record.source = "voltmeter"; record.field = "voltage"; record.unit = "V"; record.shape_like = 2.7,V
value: 45,V
